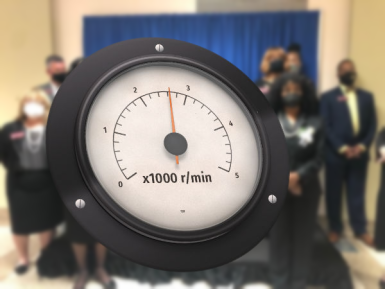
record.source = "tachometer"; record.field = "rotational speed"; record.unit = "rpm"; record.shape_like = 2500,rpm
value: 2600,rpm
